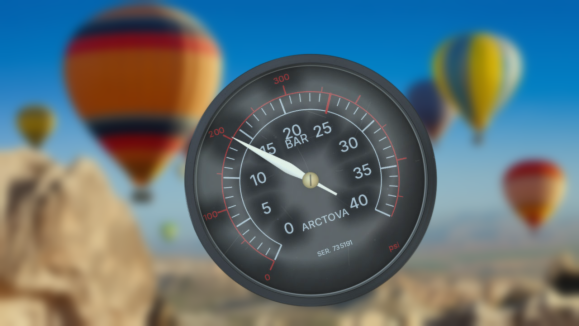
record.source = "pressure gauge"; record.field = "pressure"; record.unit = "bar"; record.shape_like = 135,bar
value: 14,bar
